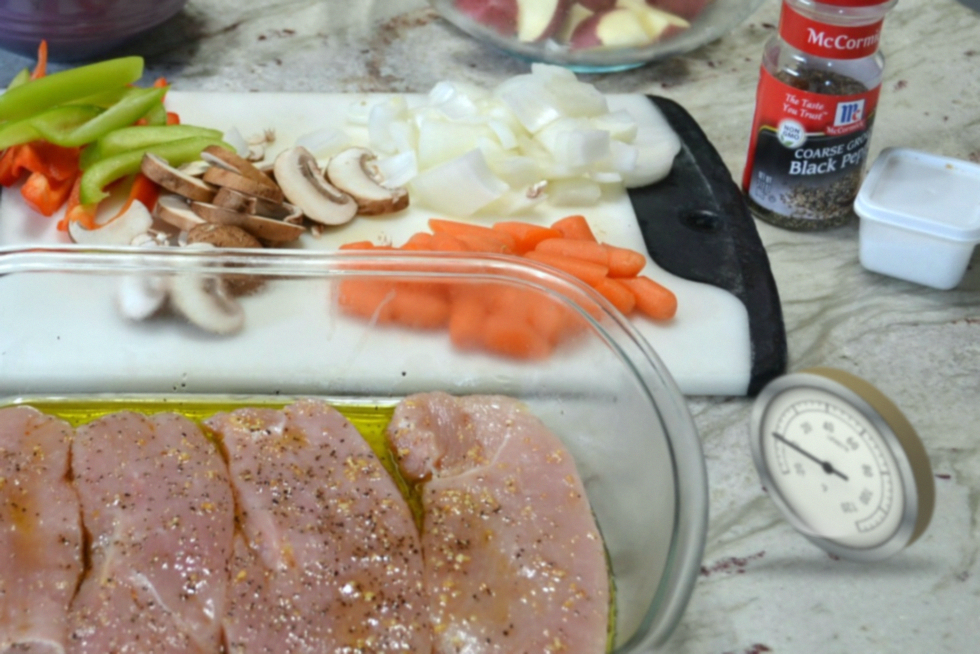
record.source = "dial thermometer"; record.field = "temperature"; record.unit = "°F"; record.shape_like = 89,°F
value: 0,°F
